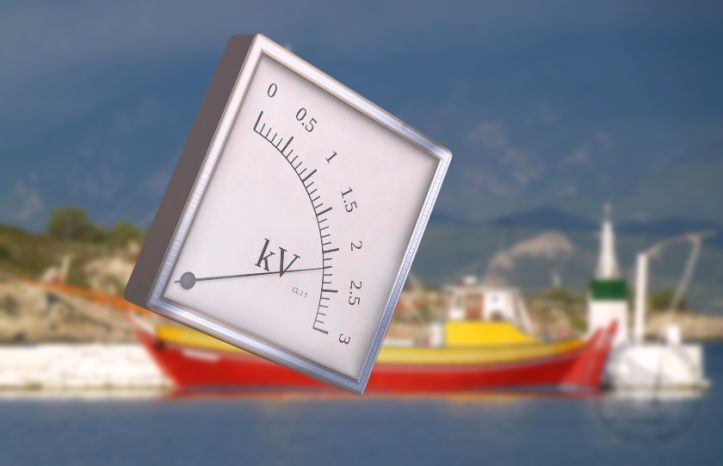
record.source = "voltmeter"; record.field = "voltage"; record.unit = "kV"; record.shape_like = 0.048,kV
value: 2.2,kV
